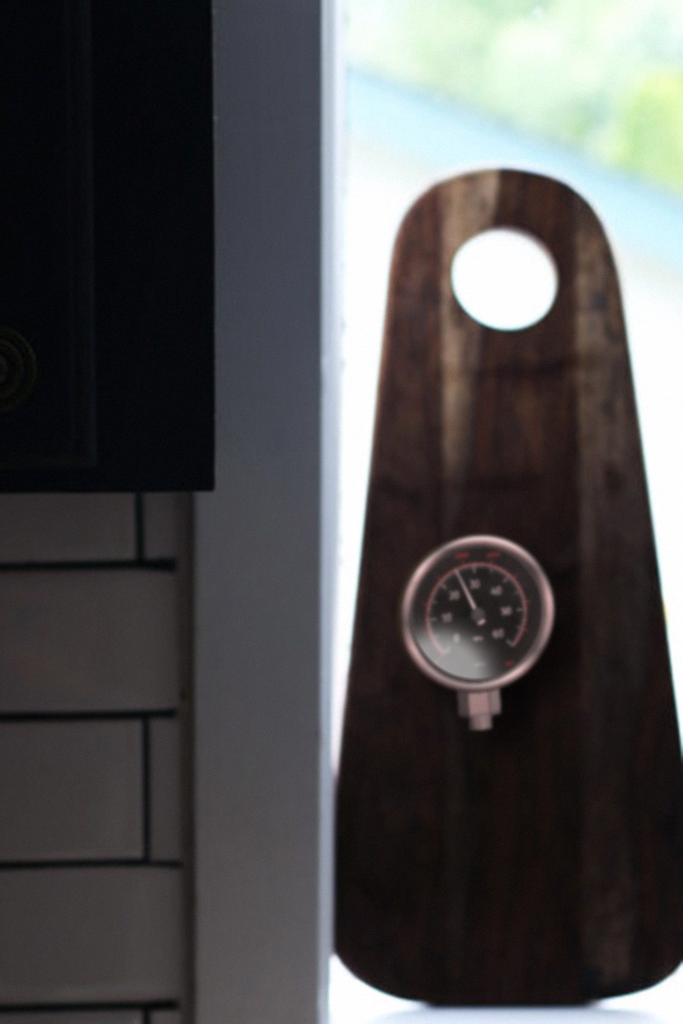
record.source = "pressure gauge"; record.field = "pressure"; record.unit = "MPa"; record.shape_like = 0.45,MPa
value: 25,MPa
